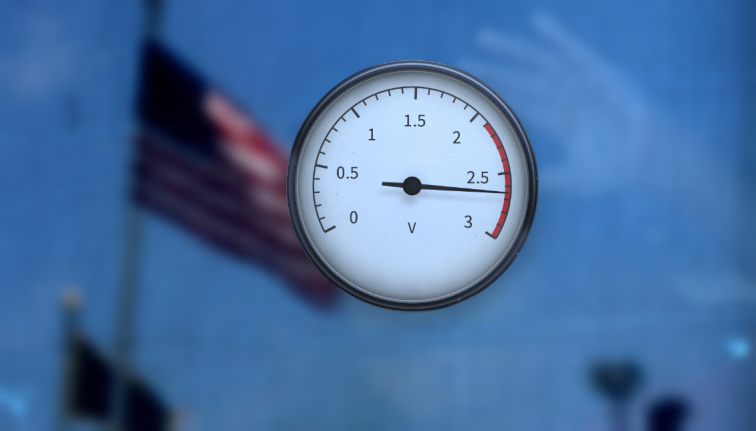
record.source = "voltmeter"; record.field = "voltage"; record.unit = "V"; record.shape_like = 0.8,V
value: 2.65,V
